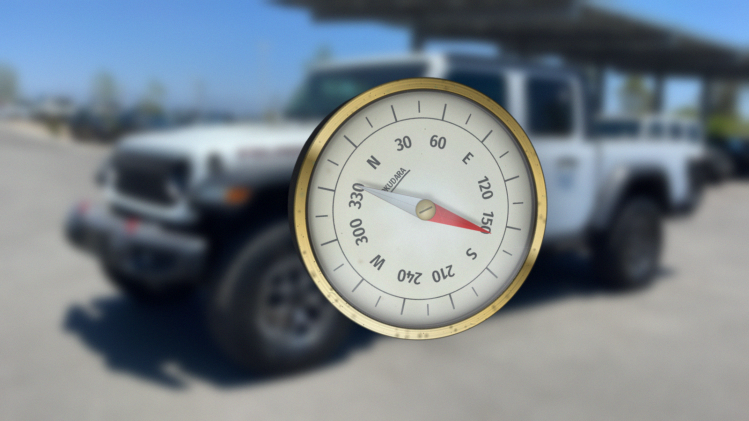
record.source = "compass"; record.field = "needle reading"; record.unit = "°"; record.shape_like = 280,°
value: 157.5,°
